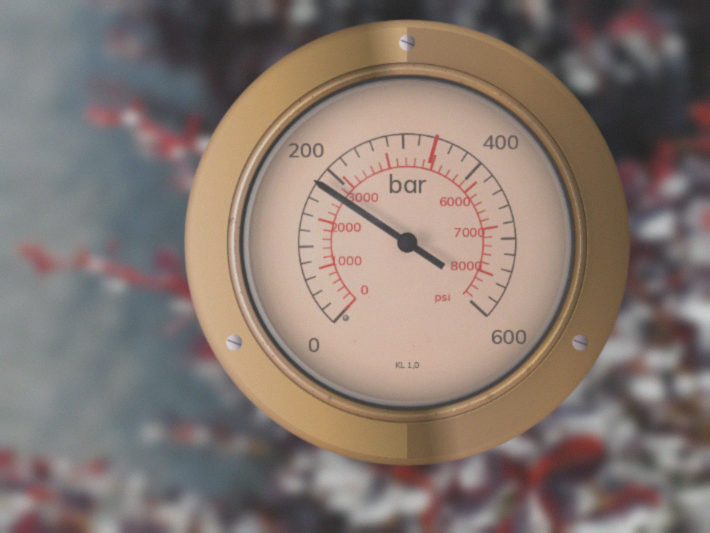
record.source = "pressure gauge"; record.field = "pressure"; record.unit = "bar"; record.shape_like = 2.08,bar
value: 180,bar
